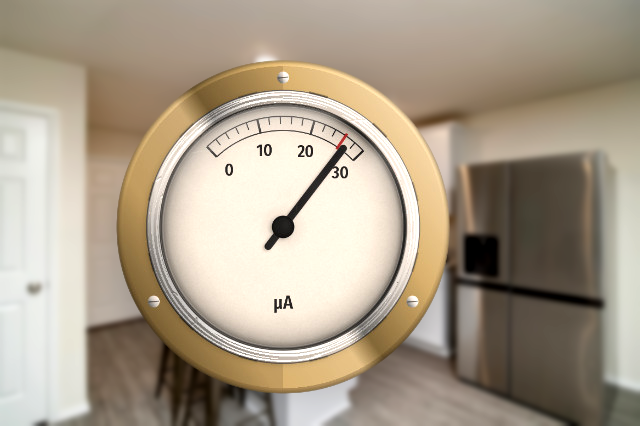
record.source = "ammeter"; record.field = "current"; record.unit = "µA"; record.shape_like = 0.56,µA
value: 27,µA
